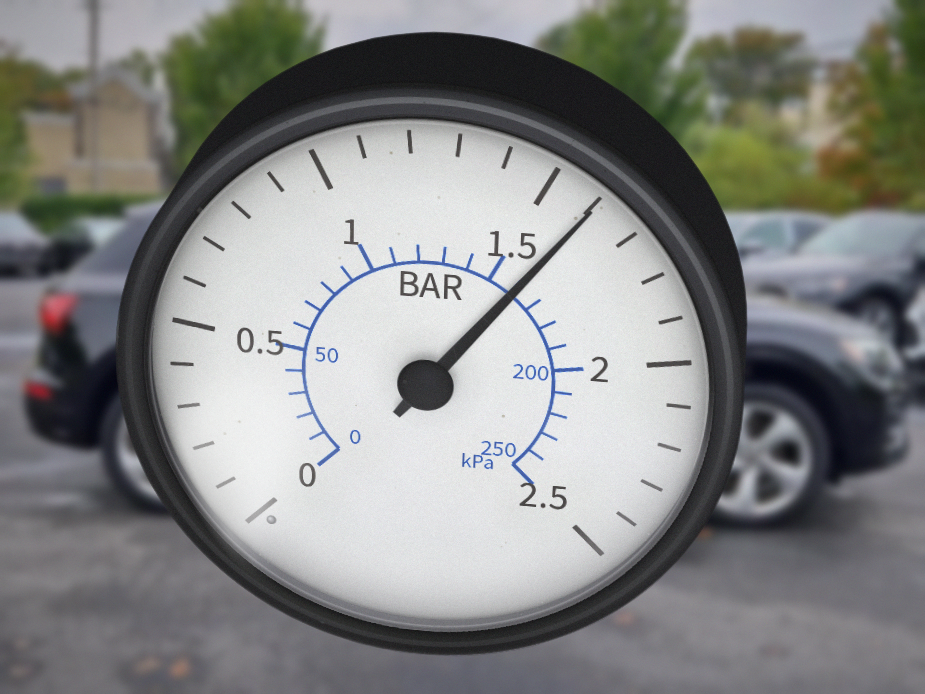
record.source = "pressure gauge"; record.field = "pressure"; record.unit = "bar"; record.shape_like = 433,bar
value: 1.6,bar
